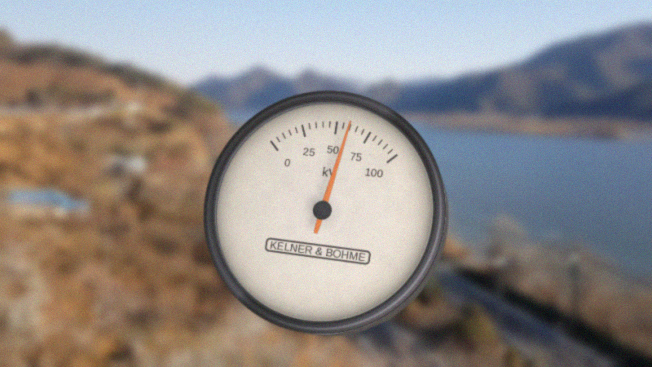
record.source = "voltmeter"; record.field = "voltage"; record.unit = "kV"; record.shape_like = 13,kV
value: 60,kV
